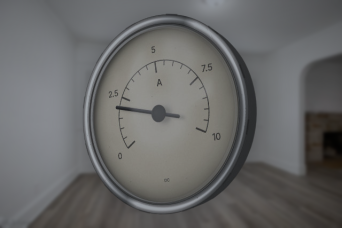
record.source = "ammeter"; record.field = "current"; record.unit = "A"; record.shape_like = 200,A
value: 2,A
